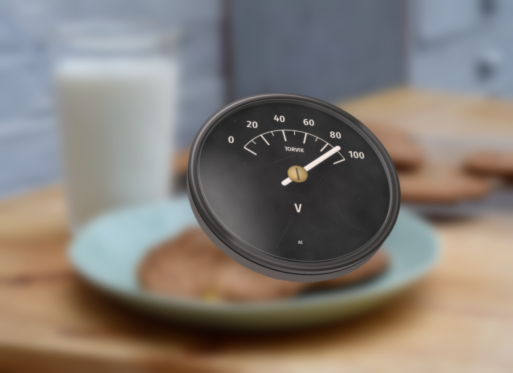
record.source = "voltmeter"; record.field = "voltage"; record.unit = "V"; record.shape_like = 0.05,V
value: 90,V
